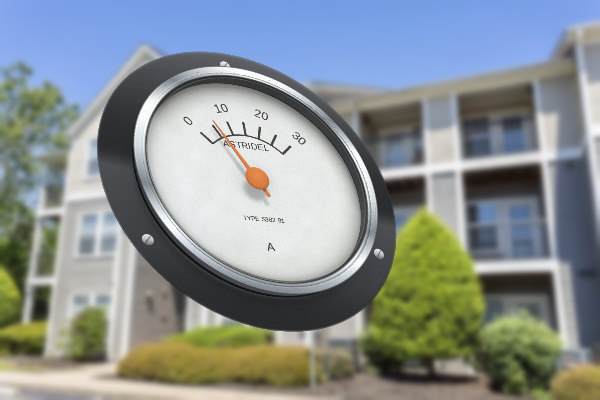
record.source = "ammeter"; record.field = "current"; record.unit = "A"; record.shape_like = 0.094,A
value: 5,A
